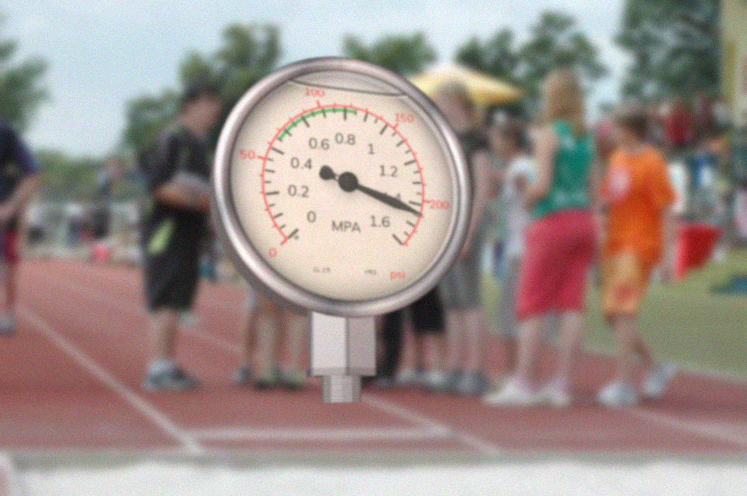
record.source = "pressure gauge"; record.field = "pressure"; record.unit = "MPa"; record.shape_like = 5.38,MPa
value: 1.45,MPa
